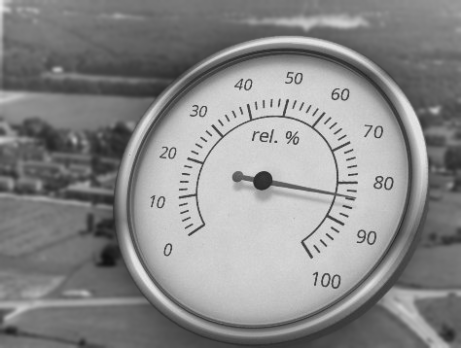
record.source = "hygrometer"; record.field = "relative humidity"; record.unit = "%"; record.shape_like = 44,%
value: 84,%
